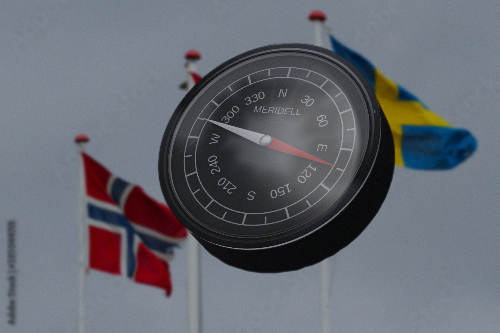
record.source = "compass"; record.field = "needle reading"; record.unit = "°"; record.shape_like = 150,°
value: 105,°
